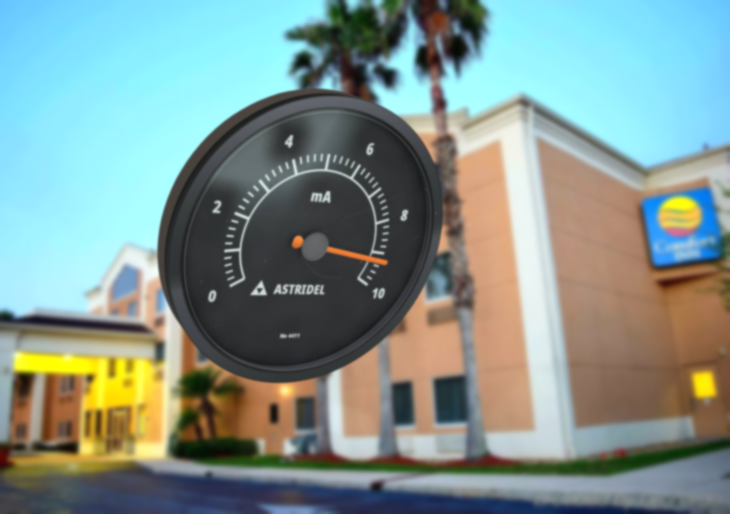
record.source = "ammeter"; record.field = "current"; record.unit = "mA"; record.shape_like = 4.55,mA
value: 9.2,mA
